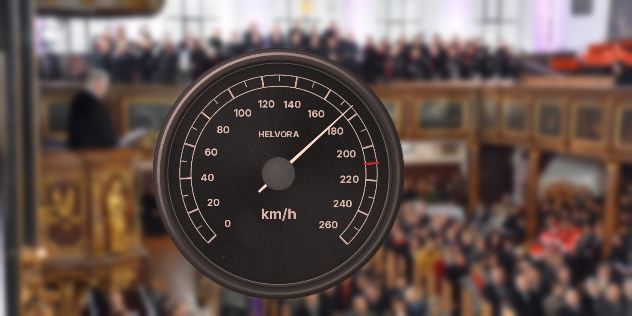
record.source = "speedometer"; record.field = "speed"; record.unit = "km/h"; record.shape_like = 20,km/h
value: 175,km/h
